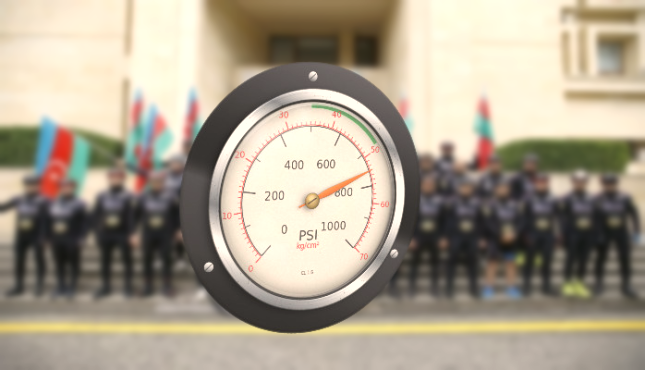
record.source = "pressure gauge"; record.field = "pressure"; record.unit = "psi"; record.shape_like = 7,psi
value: 750,psi
